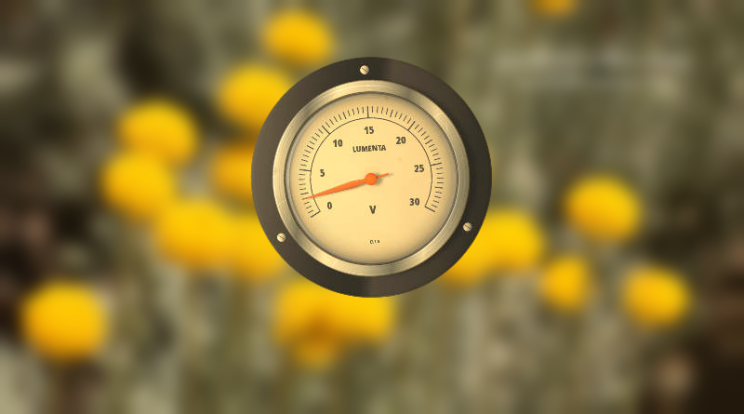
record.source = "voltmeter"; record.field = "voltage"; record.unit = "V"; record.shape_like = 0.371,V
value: 2,V
